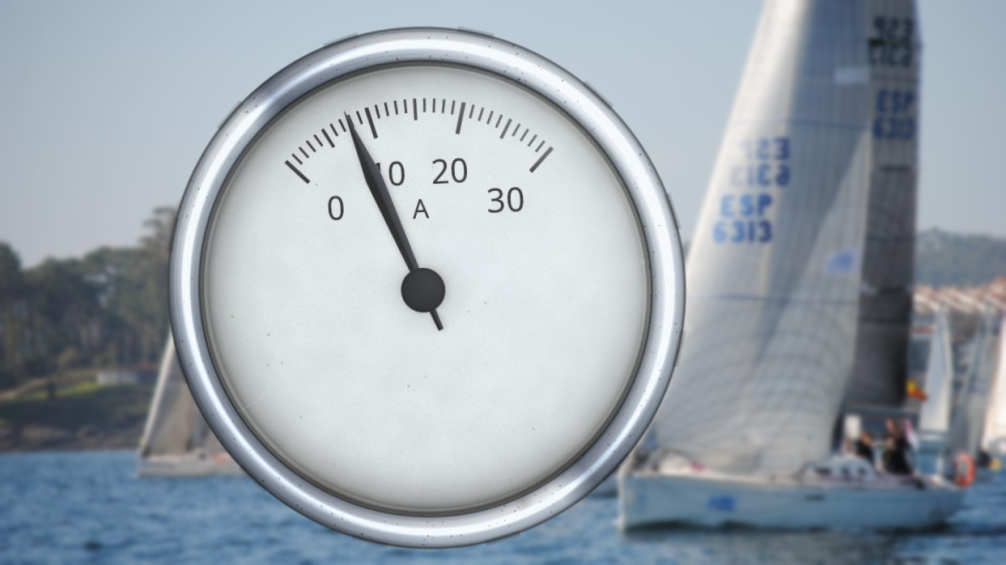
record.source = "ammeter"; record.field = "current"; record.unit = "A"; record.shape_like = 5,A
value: 8,A
